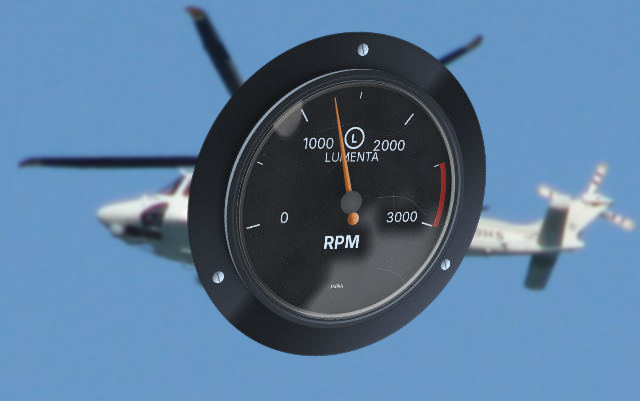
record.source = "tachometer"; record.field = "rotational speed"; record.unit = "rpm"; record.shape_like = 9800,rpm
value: 1250,rpm
